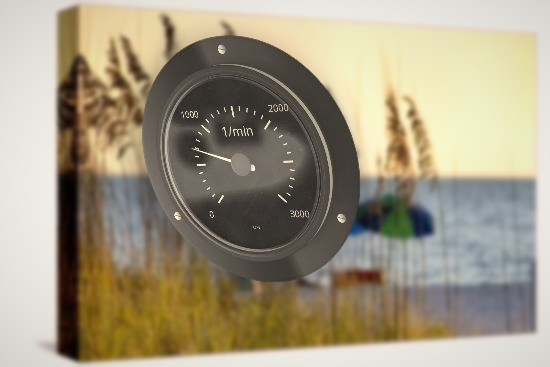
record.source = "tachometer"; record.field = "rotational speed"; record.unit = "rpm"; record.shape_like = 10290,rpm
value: 700,rpm
